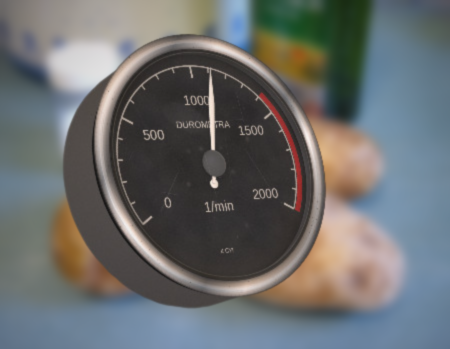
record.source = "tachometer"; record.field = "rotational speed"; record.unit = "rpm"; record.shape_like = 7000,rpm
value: 1100,rpm
